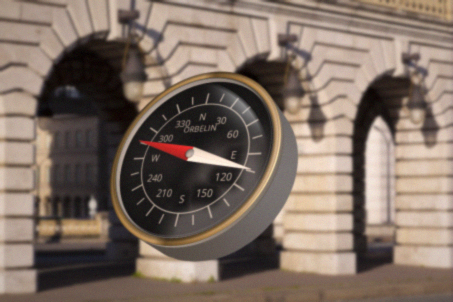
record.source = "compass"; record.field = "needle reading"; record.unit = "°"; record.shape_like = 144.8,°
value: 285,°
